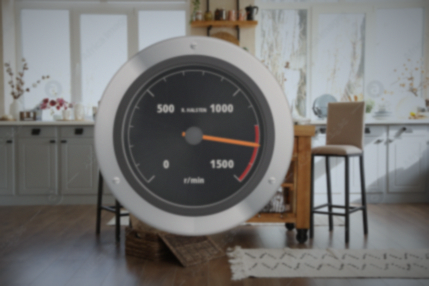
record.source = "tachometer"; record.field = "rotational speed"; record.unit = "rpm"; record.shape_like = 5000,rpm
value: 1300,rpm
